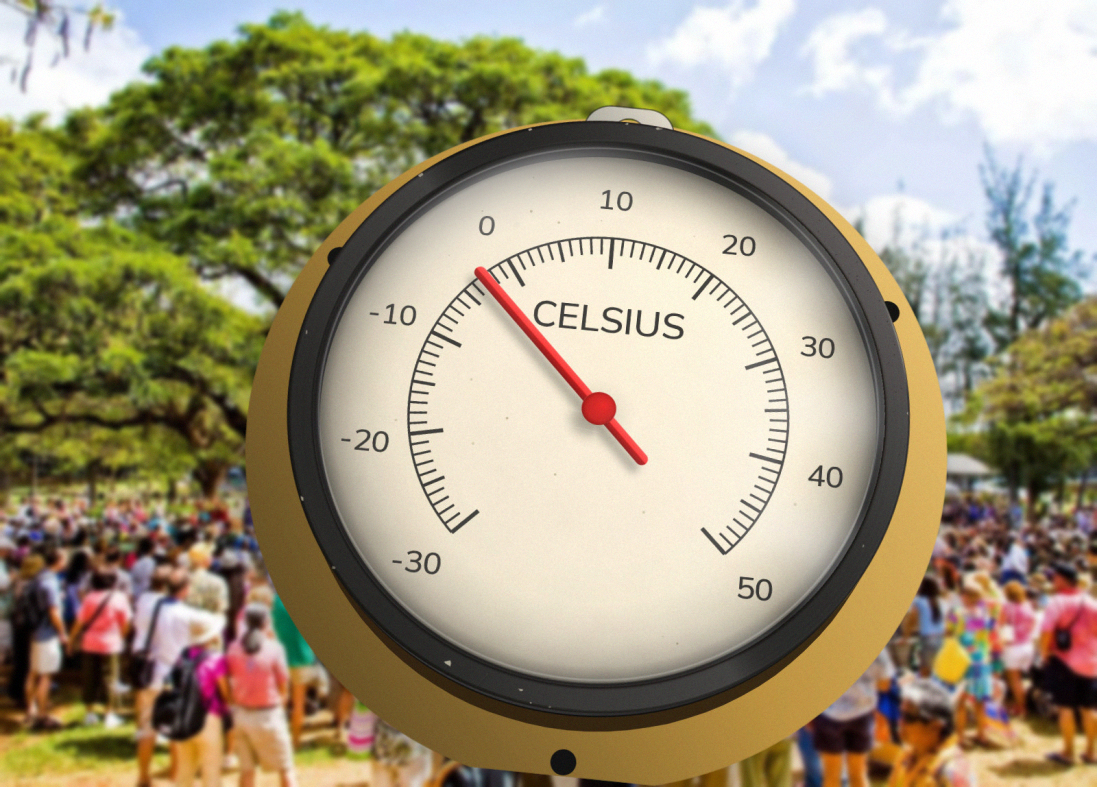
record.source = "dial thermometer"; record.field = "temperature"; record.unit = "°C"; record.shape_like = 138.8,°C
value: -3,°C
